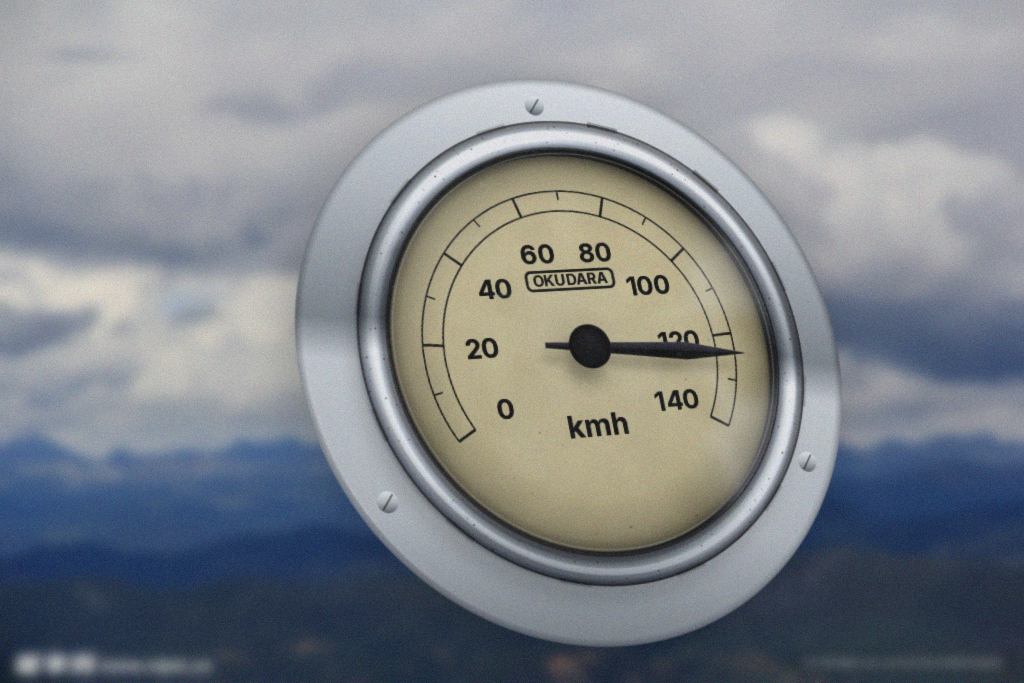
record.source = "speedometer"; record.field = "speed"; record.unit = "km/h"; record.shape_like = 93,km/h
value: 125,km/h
